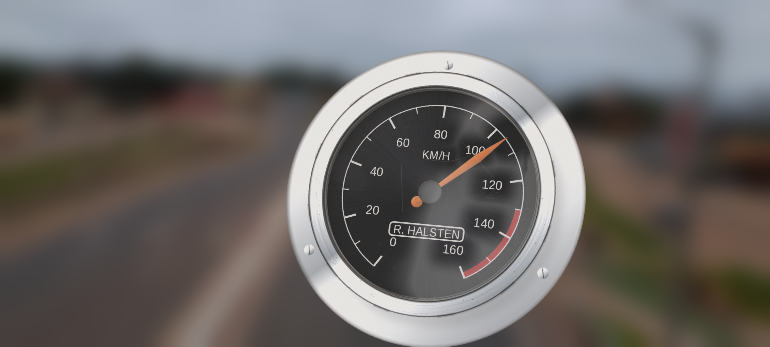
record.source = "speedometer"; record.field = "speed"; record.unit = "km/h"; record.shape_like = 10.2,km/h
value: 105,km/h
